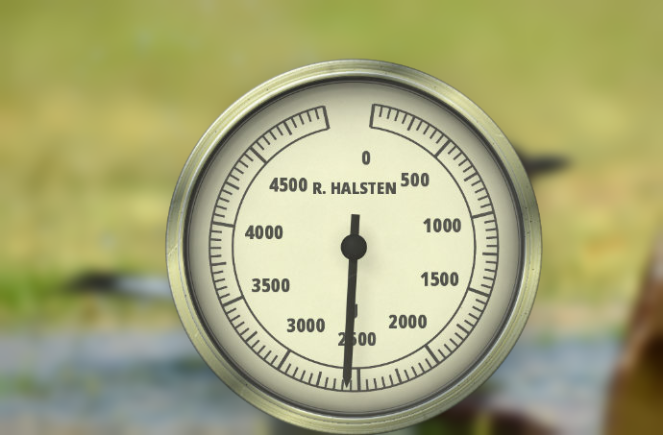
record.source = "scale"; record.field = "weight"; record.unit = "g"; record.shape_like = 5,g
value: 2575,g
